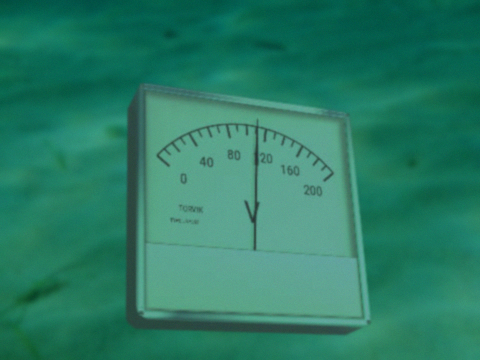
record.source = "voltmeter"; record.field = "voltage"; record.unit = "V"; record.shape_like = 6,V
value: 110,V
